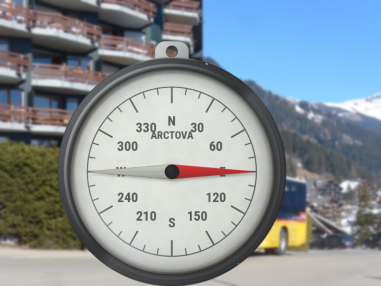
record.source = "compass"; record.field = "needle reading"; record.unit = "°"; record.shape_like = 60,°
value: 90,°
